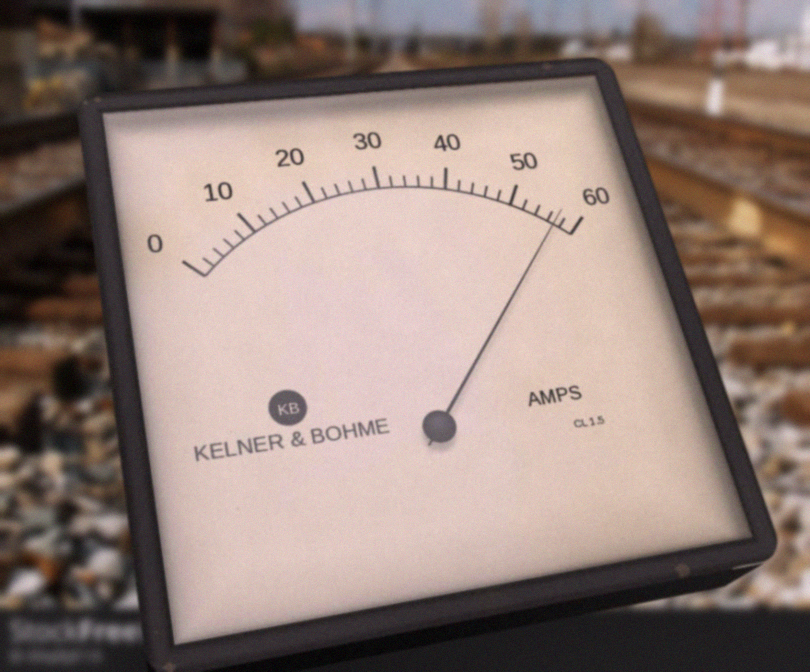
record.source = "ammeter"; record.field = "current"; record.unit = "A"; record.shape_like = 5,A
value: 57,A
